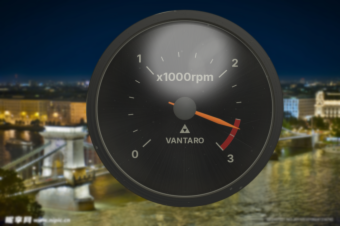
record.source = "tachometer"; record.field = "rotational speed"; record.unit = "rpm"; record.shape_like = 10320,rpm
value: 2700,rpm
